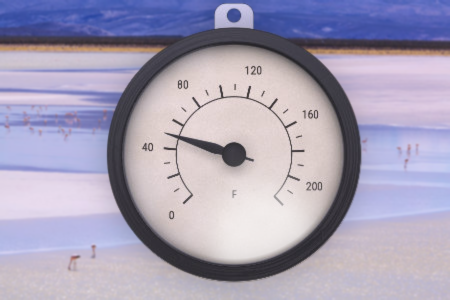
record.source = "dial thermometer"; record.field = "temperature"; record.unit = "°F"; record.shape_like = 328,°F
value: 50,°F
